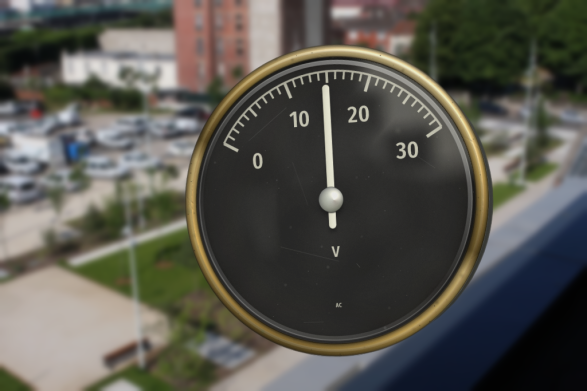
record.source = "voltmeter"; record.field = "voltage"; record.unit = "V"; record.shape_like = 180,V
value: 15,V
